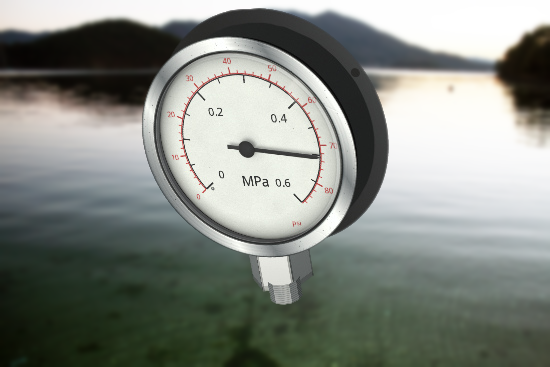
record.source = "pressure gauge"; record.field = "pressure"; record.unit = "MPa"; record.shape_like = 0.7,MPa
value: 0.5,MPa
